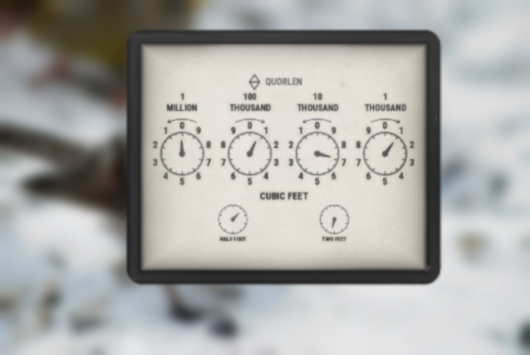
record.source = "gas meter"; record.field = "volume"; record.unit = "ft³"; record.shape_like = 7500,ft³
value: 7100,ft³
